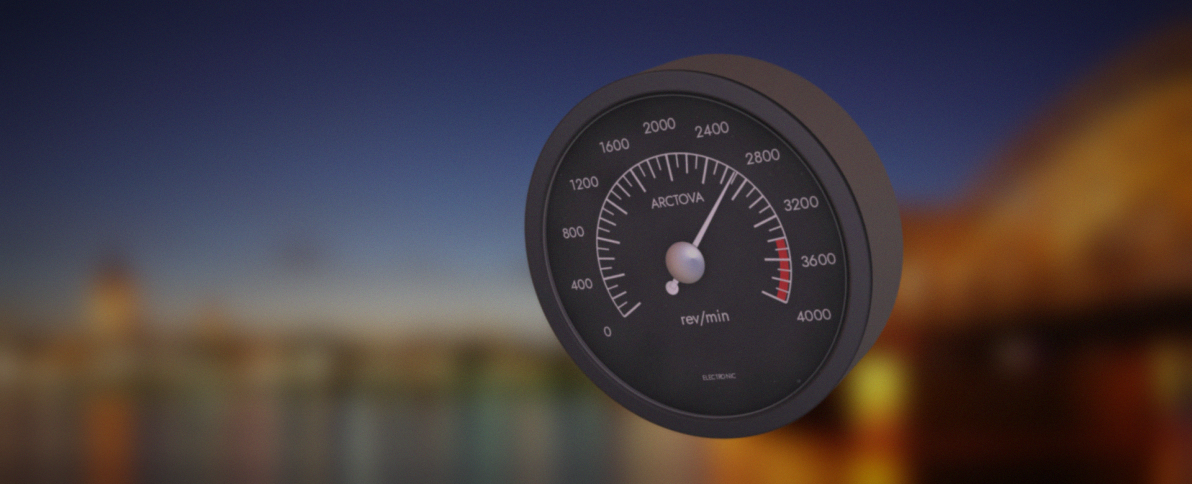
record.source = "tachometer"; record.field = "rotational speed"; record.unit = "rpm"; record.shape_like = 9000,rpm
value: 2700,rpm
